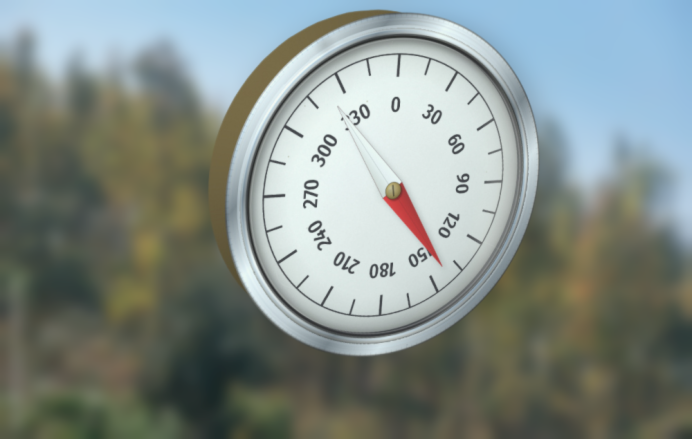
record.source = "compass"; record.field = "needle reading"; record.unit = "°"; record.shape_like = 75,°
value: 142.5,°
